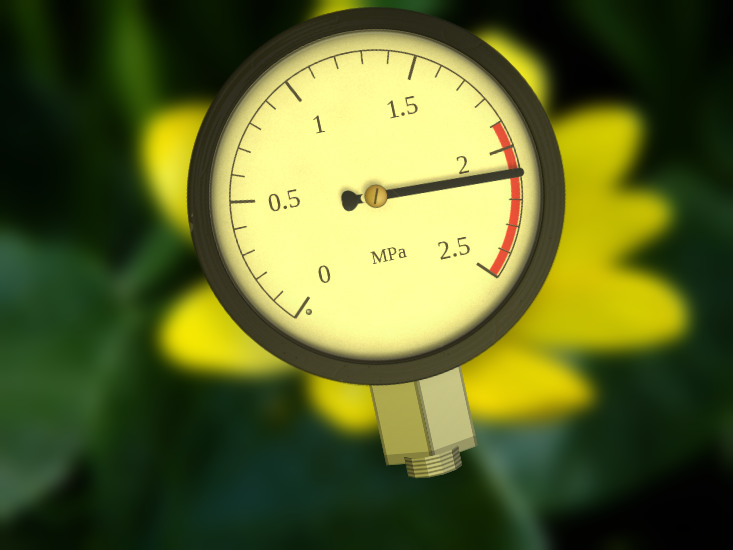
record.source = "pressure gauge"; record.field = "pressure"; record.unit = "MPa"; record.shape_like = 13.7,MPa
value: 2.1,MPa
